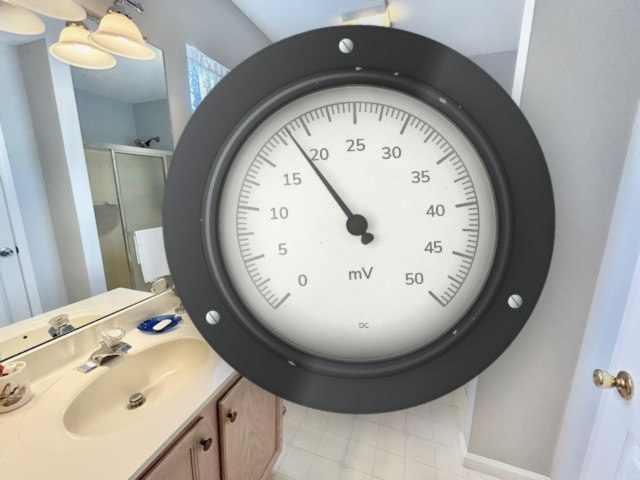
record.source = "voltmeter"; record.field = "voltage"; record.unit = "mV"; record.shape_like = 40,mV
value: 18.5,mV
